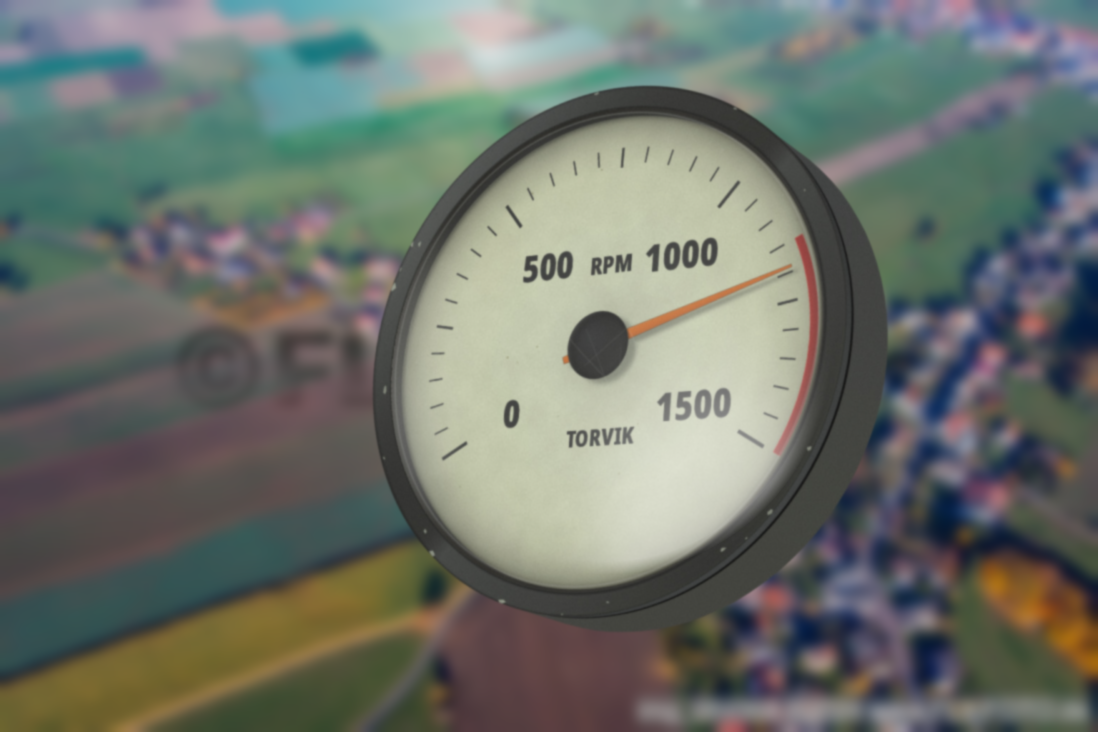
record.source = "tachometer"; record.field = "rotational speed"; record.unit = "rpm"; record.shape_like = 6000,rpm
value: 1200,rpm
